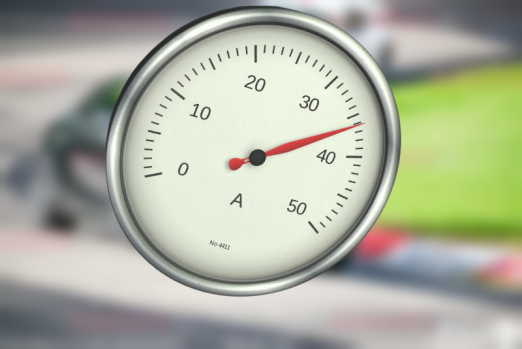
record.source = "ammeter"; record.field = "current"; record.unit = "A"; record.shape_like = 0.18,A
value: 36,A
